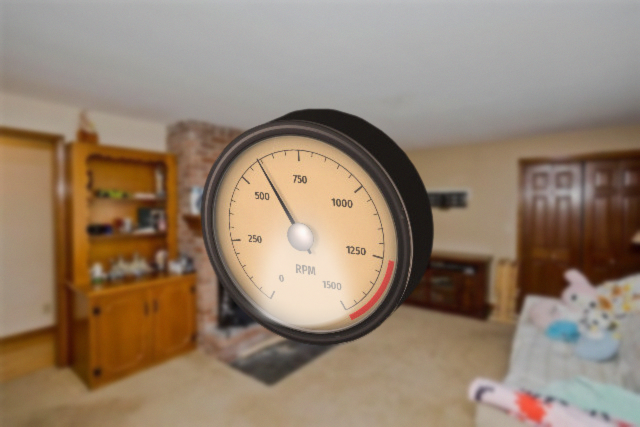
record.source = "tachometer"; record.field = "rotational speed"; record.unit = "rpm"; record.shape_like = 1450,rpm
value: 600,rpm
